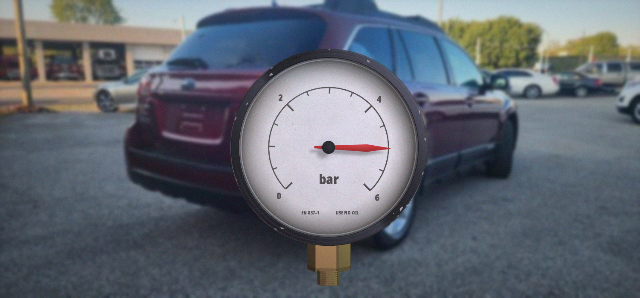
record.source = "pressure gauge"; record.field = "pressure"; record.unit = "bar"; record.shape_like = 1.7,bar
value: 5,bar
